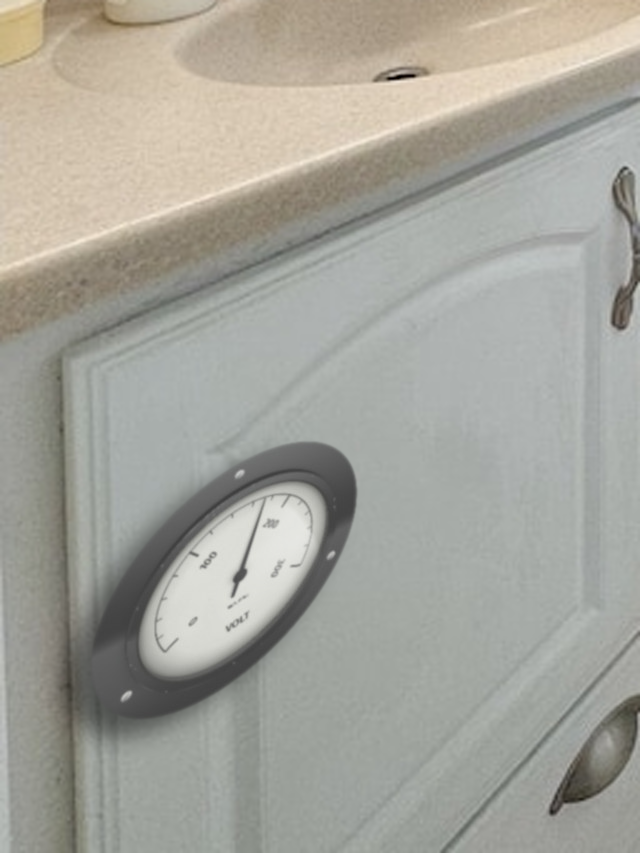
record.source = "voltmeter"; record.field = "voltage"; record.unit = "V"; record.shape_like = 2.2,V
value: 170,V
